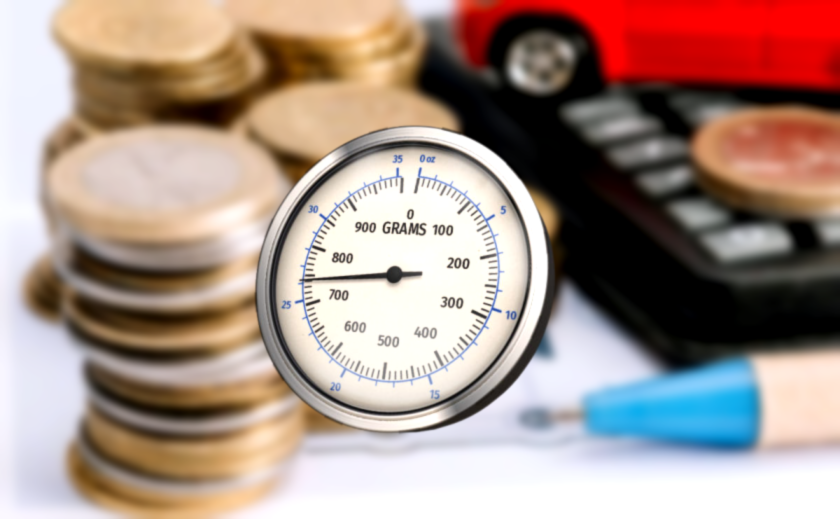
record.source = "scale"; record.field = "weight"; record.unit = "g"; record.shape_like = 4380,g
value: 740,g
